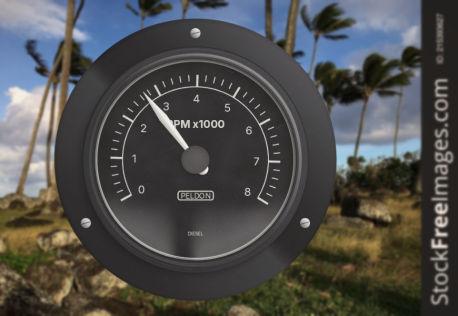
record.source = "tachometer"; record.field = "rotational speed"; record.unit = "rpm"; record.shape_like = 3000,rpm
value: 2700,rpm
